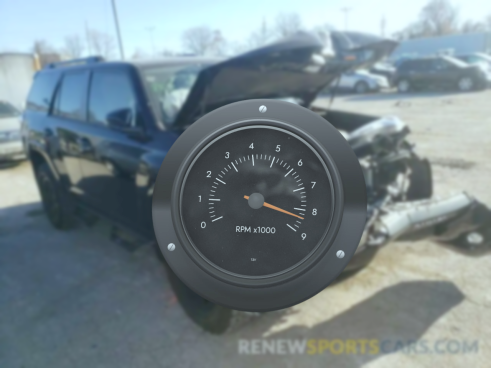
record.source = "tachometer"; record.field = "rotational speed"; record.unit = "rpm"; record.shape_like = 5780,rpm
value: 8400,rpm
